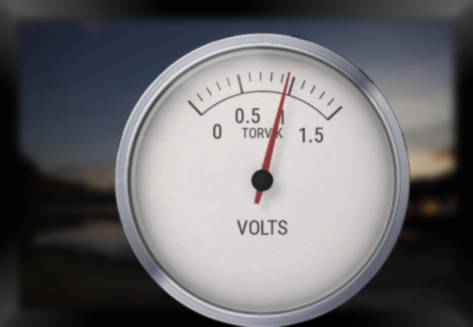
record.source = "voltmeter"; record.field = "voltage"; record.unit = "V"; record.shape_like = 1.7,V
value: 0.95,V
